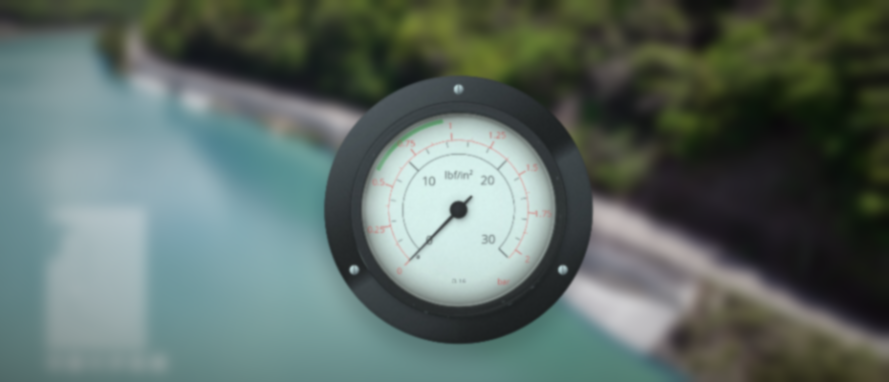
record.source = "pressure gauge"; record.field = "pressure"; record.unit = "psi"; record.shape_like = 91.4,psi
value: 0,psi
